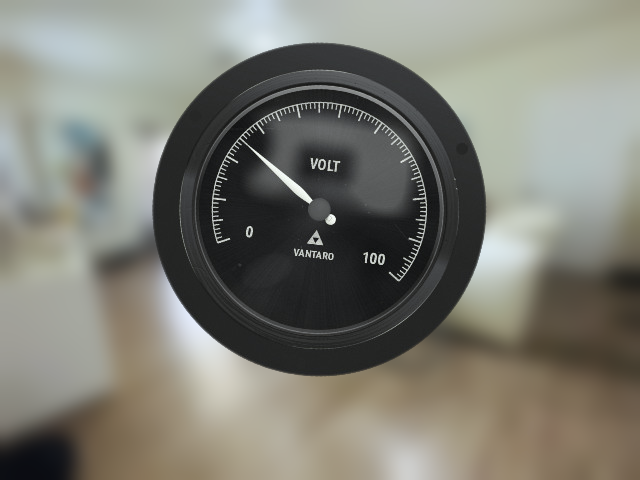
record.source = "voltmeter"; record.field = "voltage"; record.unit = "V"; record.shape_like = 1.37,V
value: 25,V
